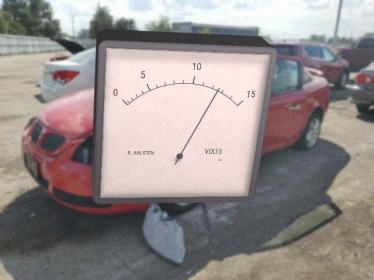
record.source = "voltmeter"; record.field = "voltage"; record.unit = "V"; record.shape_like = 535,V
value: 12.5,V
